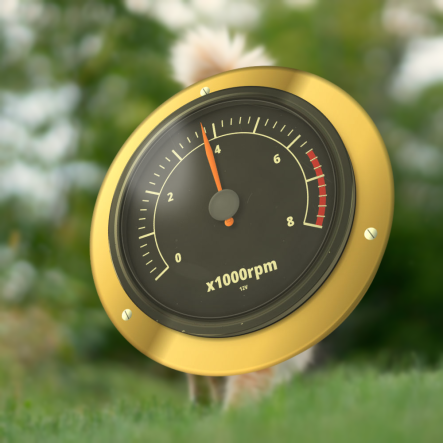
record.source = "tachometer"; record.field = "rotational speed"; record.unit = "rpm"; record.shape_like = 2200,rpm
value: 3800,rpm
